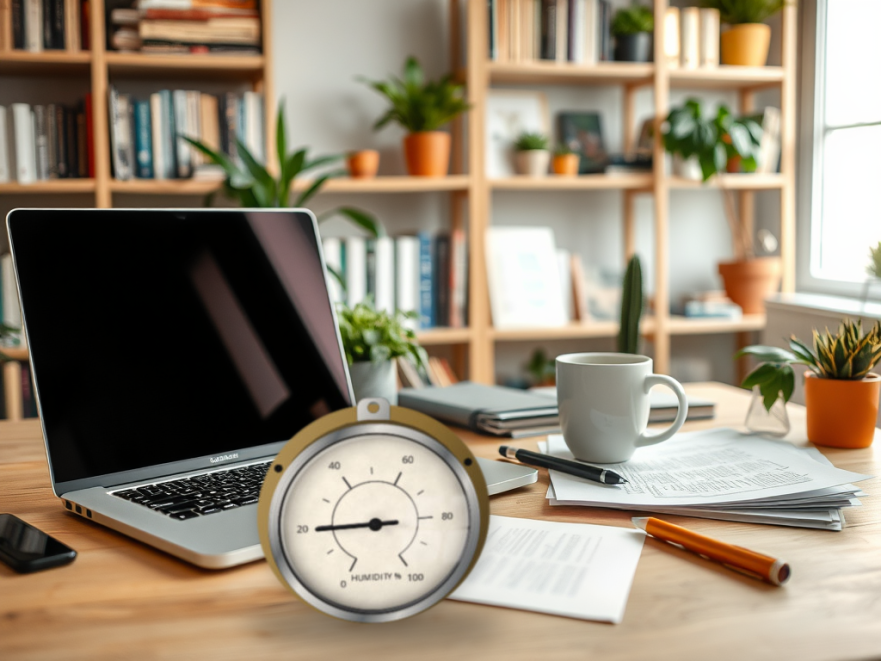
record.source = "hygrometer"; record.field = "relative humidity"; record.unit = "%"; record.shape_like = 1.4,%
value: 20,%
